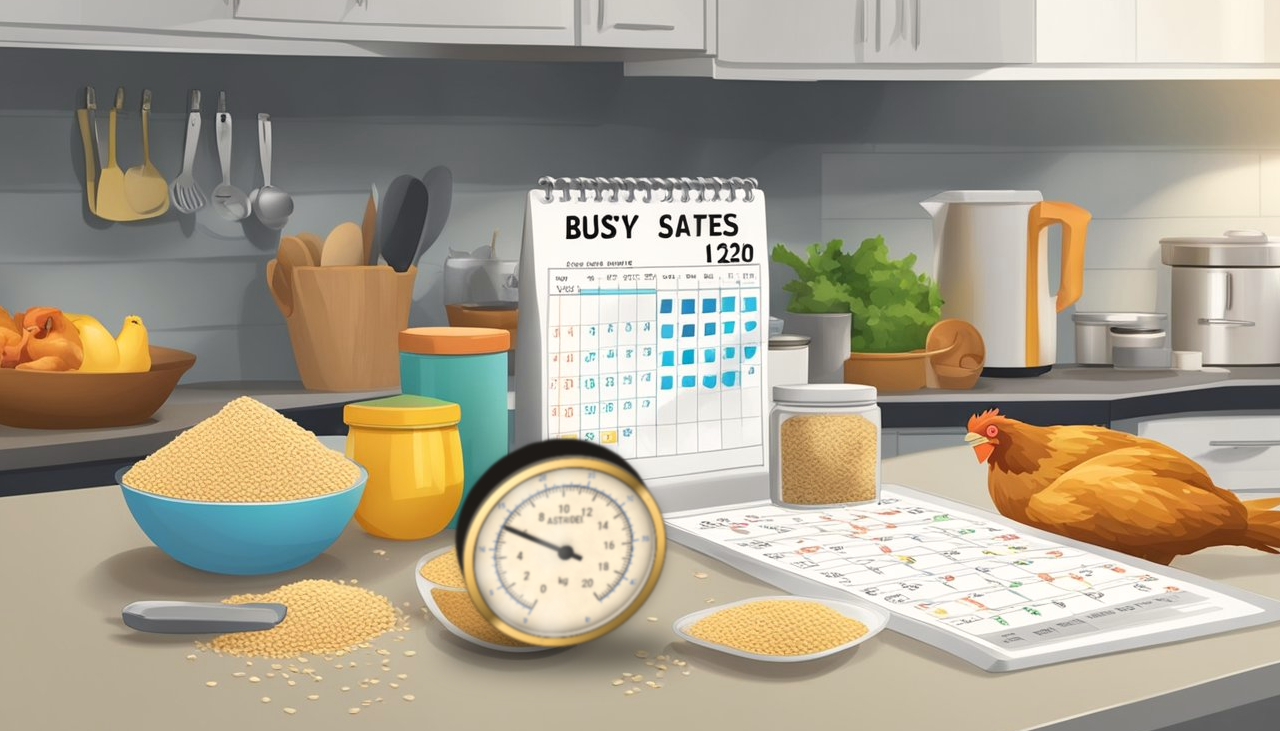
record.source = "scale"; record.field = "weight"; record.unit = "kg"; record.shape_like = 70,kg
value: 6,kg
